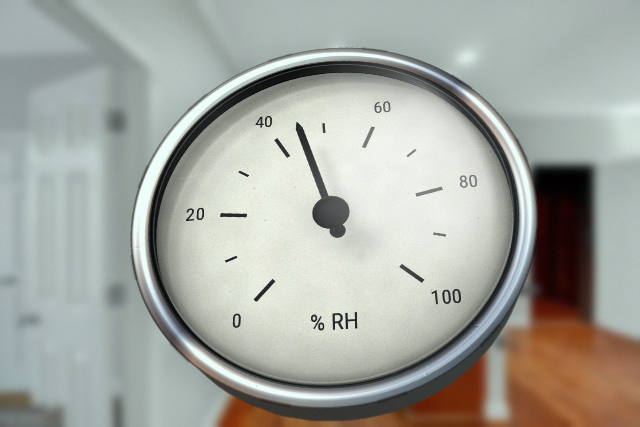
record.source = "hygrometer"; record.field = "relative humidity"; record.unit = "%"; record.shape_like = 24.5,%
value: 45,%
